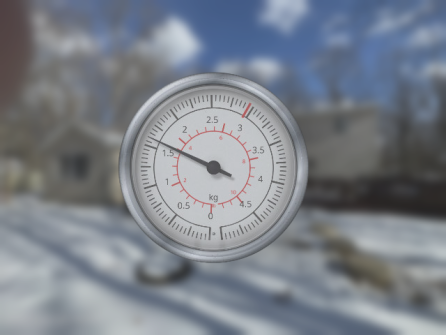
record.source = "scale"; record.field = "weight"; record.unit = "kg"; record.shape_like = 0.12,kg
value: 1.6,kg
